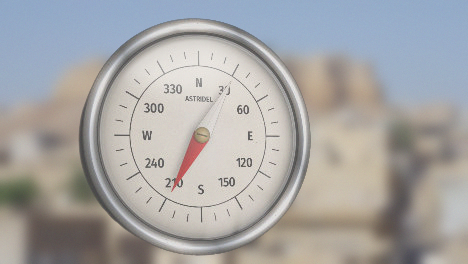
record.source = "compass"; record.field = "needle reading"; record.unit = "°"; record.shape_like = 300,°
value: 210,°
